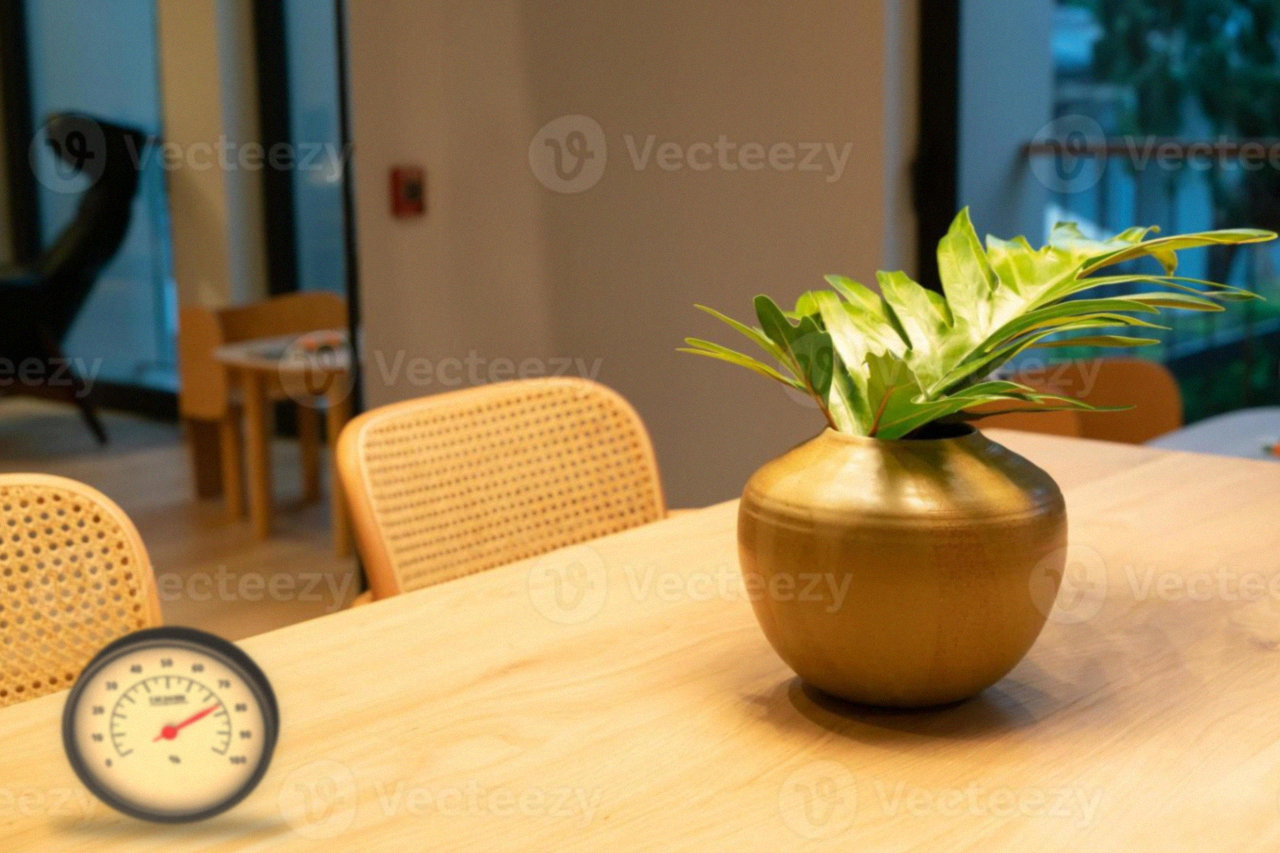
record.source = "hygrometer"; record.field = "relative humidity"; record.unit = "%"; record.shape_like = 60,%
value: 75,%
